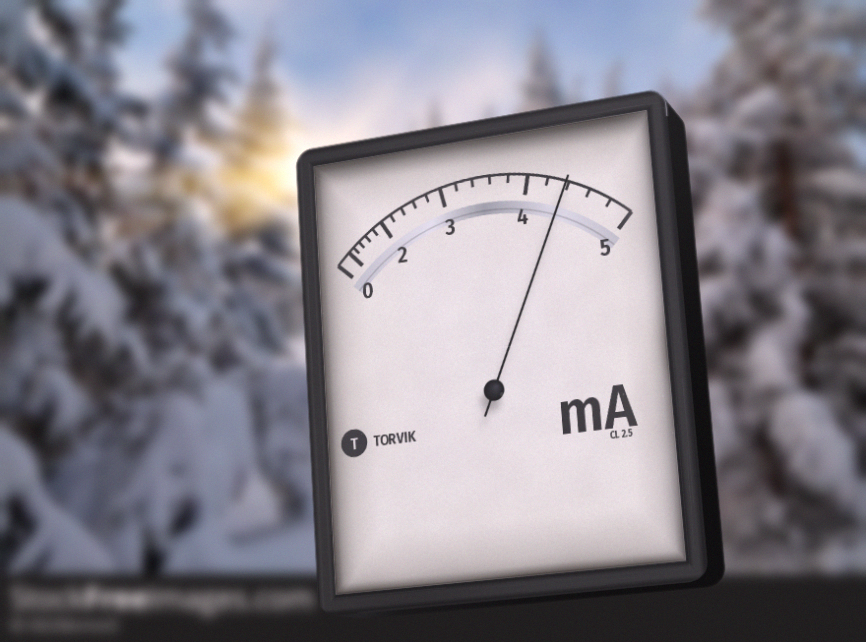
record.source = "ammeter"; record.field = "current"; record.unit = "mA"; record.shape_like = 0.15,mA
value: 4.4,mA
